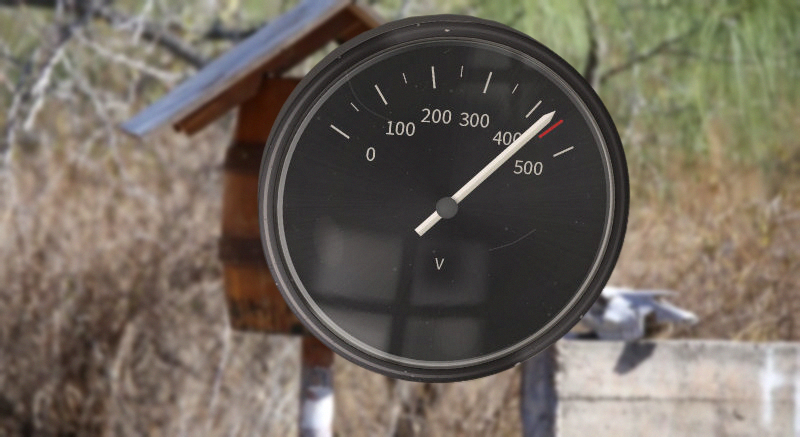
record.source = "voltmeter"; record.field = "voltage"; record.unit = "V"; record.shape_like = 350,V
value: 425,V
